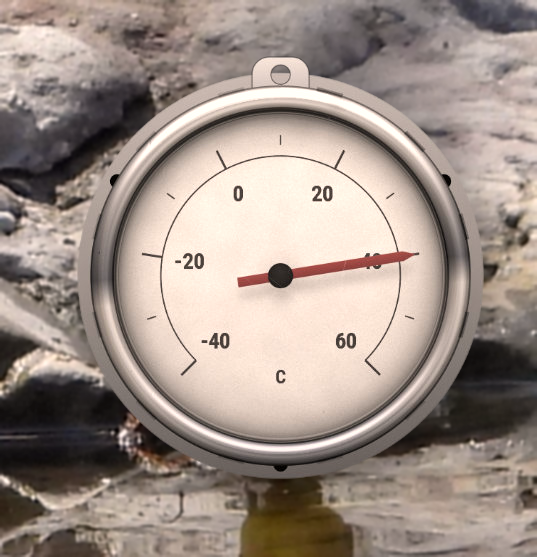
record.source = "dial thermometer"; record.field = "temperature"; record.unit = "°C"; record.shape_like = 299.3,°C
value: 40,°C
